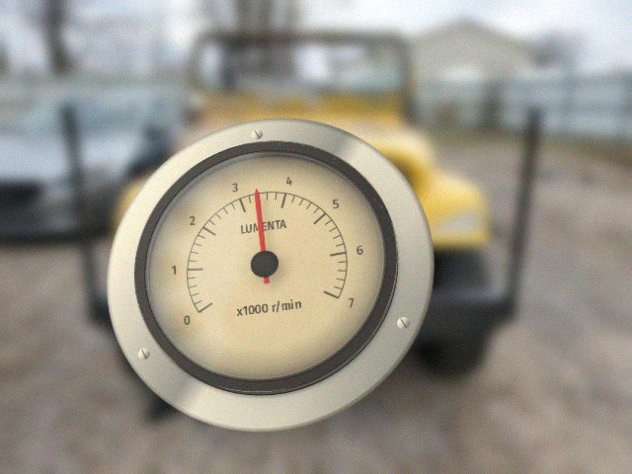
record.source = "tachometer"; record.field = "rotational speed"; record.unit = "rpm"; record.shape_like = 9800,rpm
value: 3400,rpm
